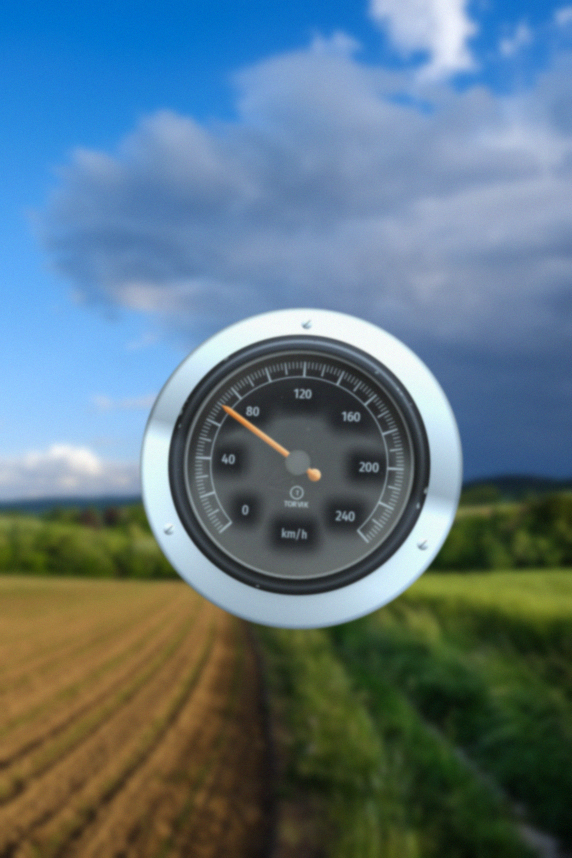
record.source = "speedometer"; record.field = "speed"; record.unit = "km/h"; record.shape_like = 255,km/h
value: 70,km/h
